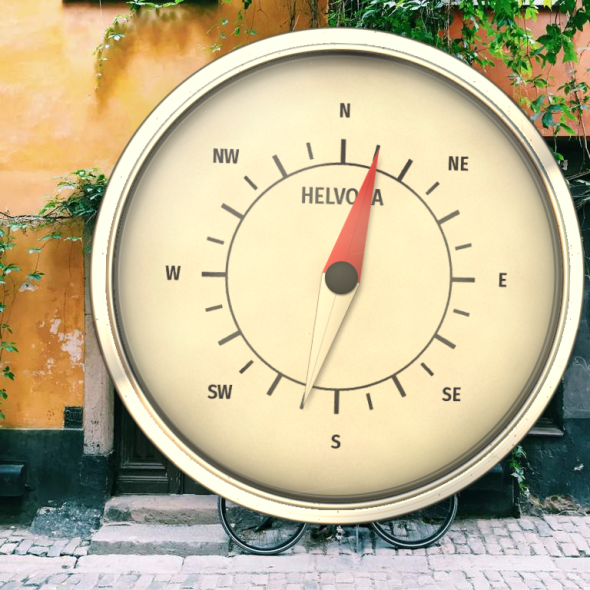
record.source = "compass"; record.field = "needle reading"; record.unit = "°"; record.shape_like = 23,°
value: 15,°
